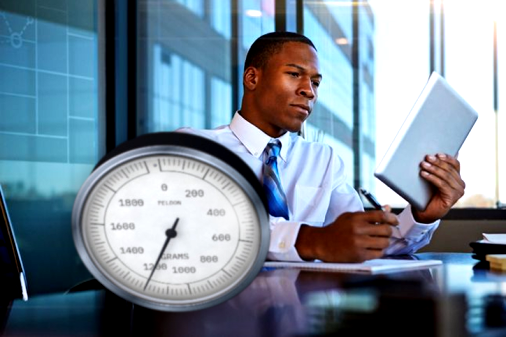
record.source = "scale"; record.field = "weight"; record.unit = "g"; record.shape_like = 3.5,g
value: 1200,g
